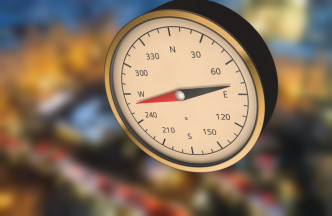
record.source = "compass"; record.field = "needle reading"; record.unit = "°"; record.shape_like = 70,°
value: 260,°
